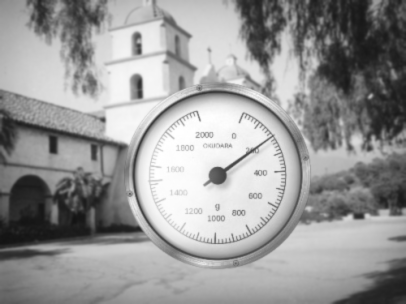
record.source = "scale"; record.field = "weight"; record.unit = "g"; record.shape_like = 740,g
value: 200,g
